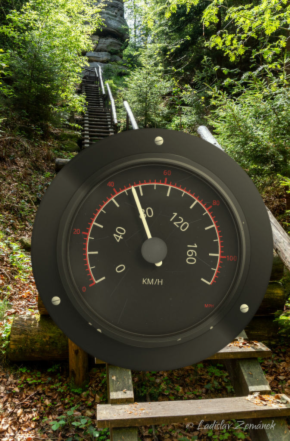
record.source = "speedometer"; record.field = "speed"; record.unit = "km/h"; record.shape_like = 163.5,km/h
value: 75,km/h
